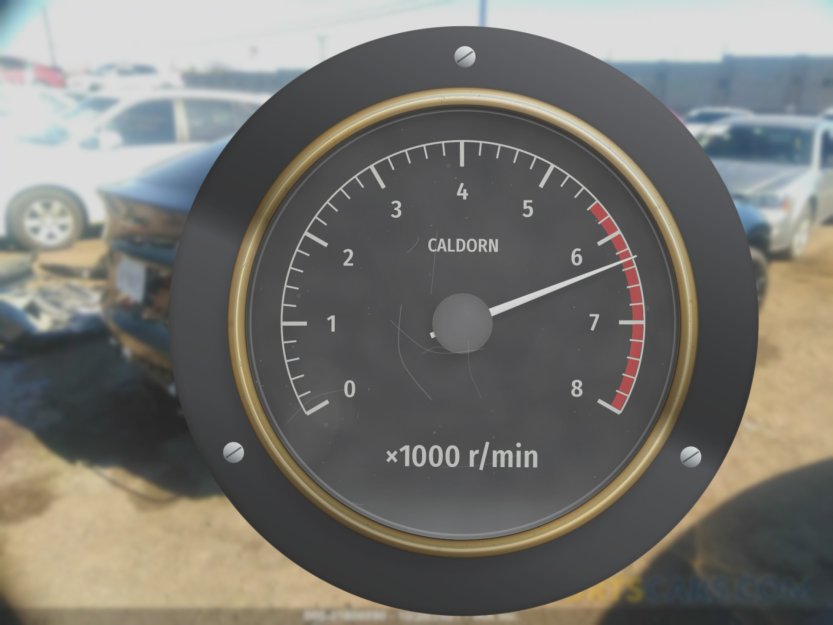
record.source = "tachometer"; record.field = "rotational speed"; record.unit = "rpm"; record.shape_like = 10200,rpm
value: 6300,rpm
